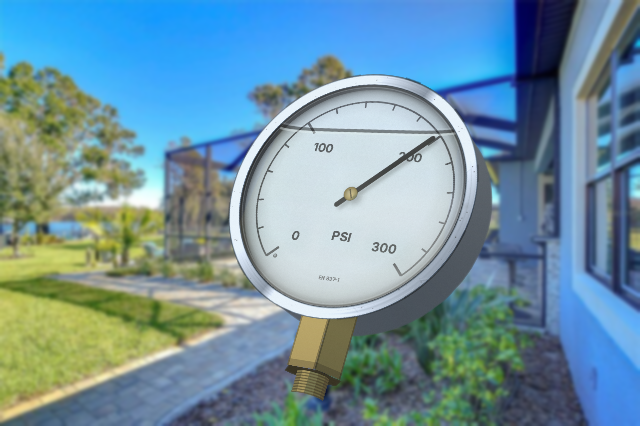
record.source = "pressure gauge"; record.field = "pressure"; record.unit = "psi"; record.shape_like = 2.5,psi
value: 200,psi
